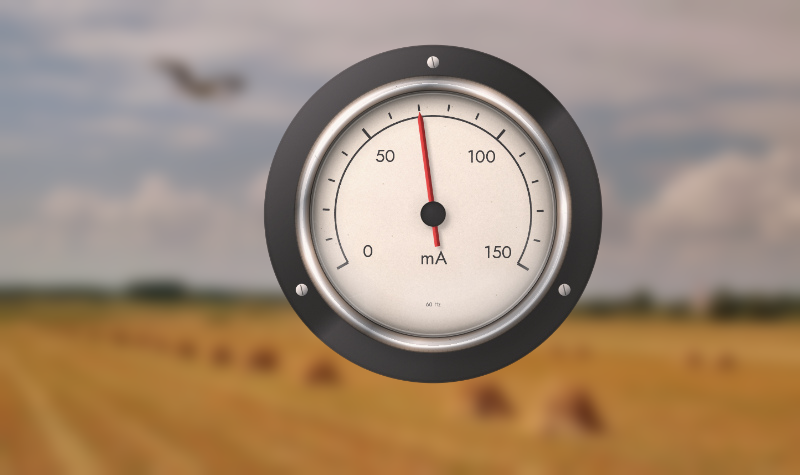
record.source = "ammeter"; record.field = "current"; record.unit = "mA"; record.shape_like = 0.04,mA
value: 70,mA
